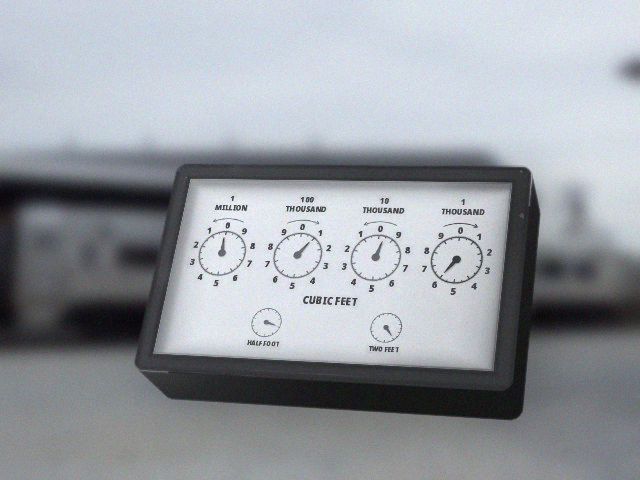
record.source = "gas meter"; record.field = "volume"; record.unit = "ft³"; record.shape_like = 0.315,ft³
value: 9600,ft³
